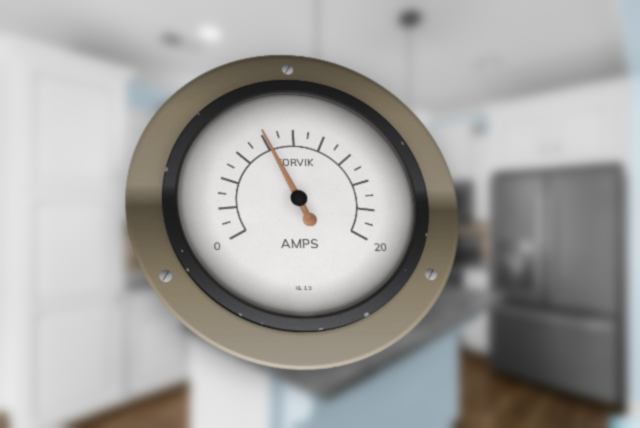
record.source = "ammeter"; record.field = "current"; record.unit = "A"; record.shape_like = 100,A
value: 8,A
